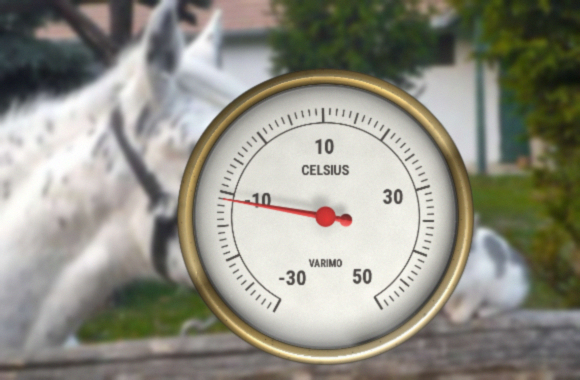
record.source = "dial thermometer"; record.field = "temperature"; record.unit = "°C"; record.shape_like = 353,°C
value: -11,°C
